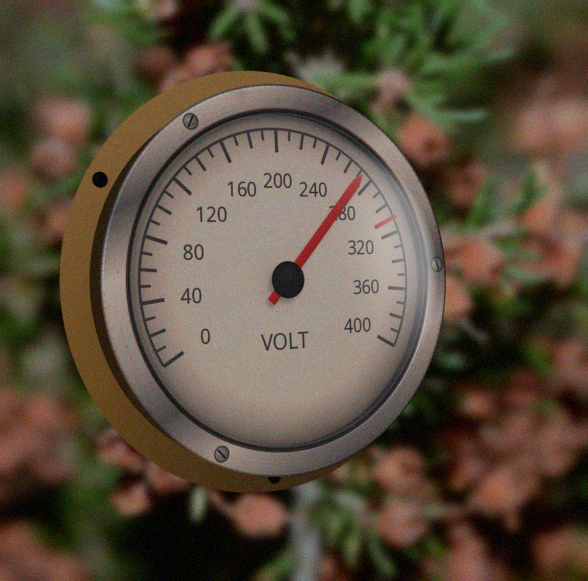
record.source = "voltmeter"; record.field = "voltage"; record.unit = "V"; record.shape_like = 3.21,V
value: 270,V
